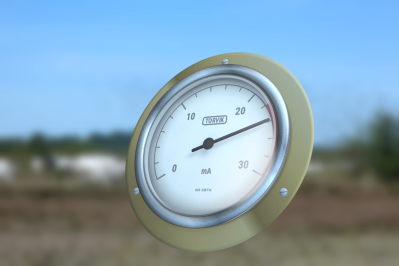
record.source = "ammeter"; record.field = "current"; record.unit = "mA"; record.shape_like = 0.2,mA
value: 24,mA
